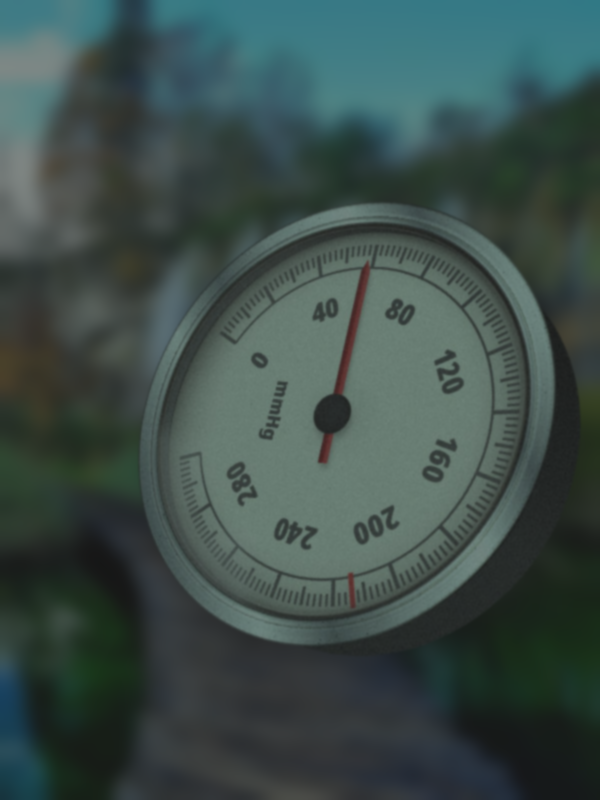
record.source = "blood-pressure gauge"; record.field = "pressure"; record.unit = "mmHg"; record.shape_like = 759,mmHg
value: 60,mmHg
